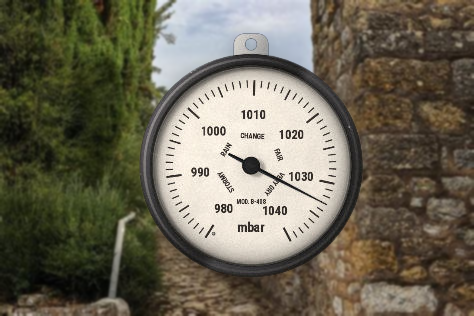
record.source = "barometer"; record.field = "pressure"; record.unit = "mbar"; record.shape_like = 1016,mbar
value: 1033,mbar
